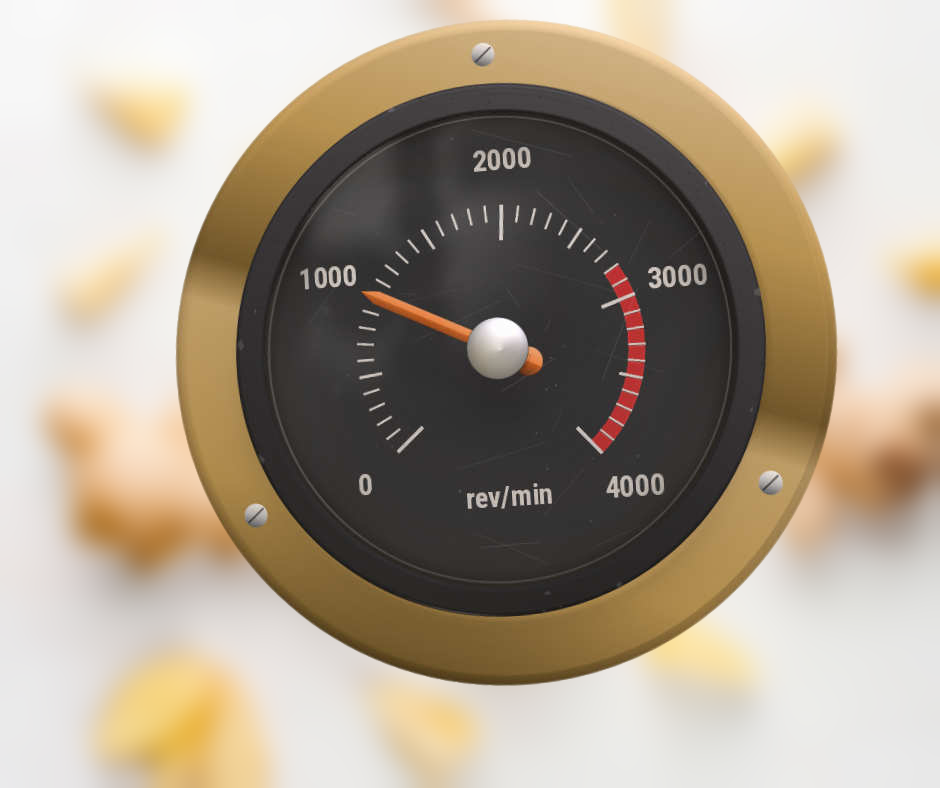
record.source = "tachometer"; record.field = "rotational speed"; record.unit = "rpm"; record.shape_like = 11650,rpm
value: 1000,rpm
